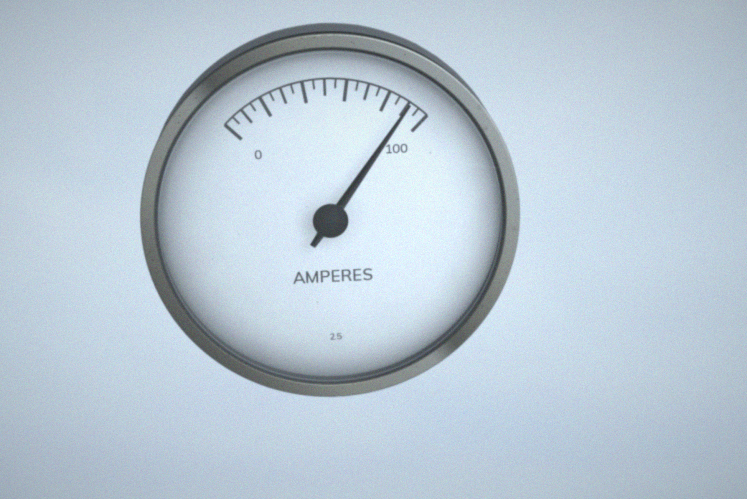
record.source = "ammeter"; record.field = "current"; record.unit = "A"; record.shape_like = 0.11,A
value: 90,A
